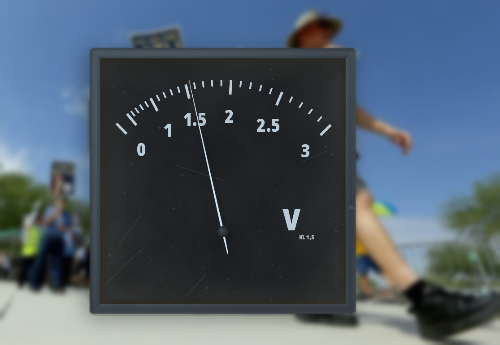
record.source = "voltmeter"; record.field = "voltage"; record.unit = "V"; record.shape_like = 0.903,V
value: 1.55,V
